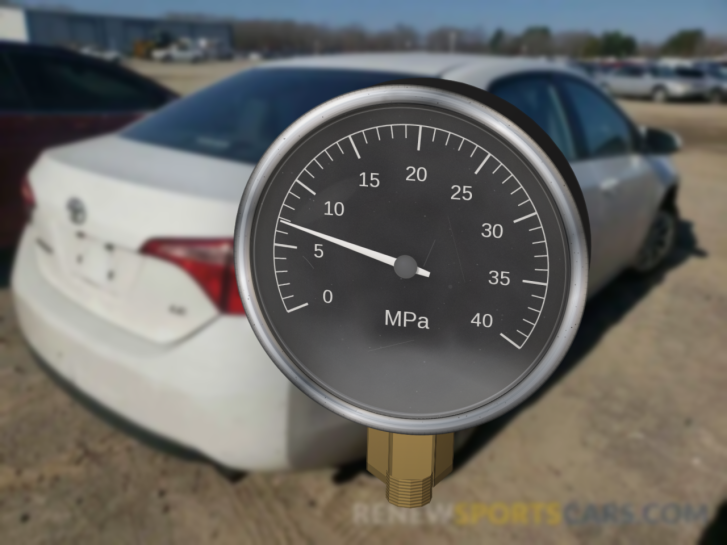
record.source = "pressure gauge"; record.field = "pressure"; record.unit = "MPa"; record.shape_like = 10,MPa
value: 7,MPa
